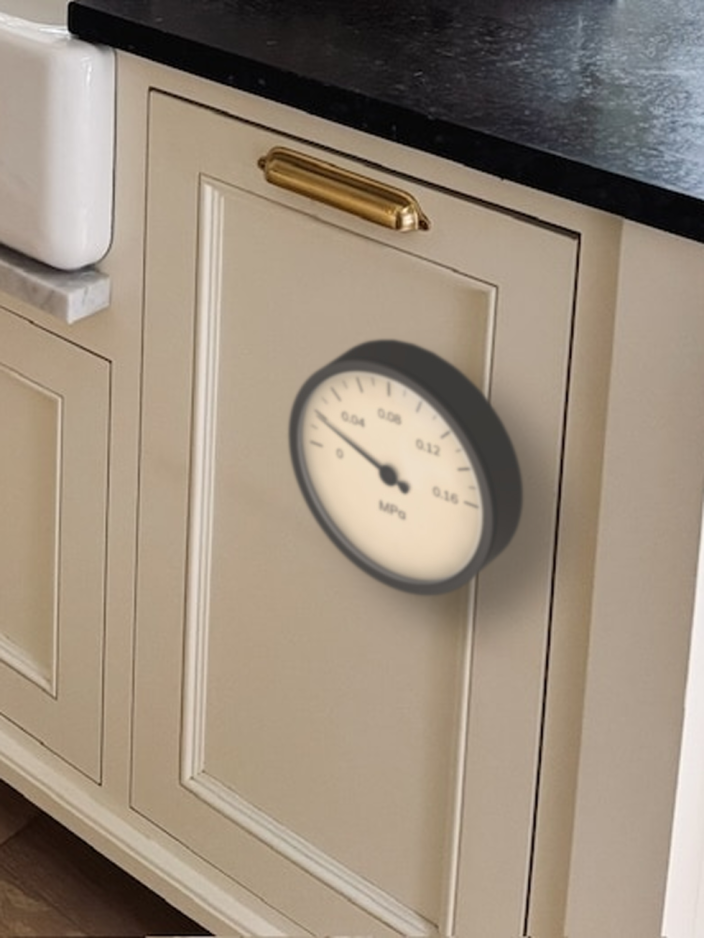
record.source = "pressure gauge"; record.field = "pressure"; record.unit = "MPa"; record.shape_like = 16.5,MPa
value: 0.02,MPa
